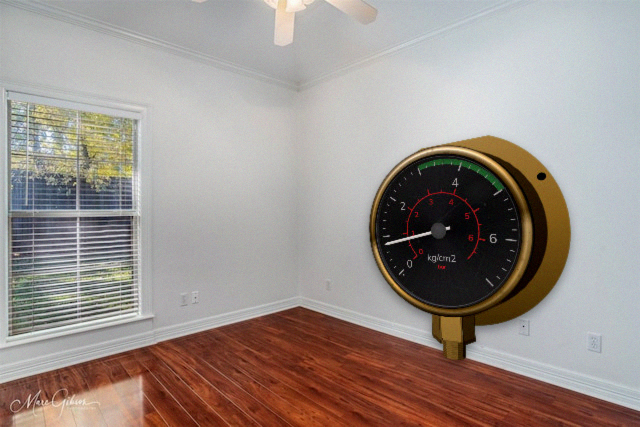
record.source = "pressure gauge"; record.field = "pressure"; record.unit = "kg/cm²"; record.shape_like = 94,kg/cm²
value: 0.8,kg/cm²
